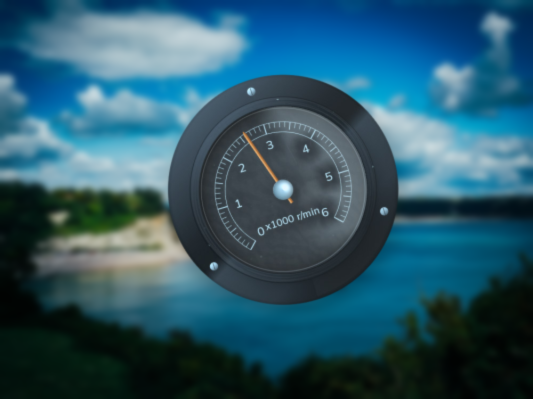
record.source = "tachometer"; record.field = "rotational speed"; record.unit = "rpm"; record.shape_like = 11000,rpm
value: 2600,rpm
